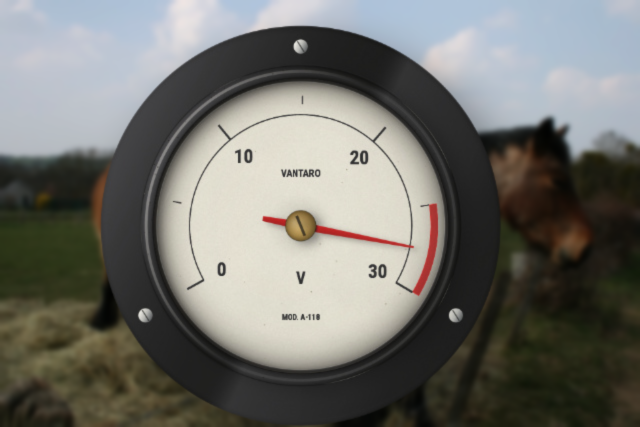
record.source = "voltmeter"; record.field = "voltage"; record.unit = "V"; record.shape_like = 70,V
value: 27.5,V
